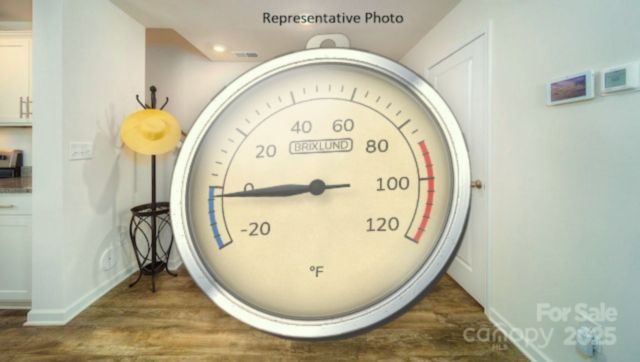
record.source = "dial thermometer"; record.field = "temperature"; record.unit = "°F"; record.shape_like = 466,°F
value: -4,°F
